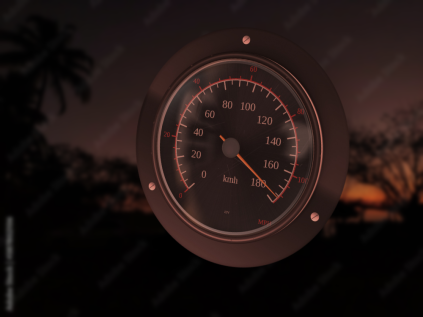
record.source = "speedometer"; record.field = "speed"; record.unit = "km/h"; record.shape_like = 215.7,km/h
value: 175,km/h
